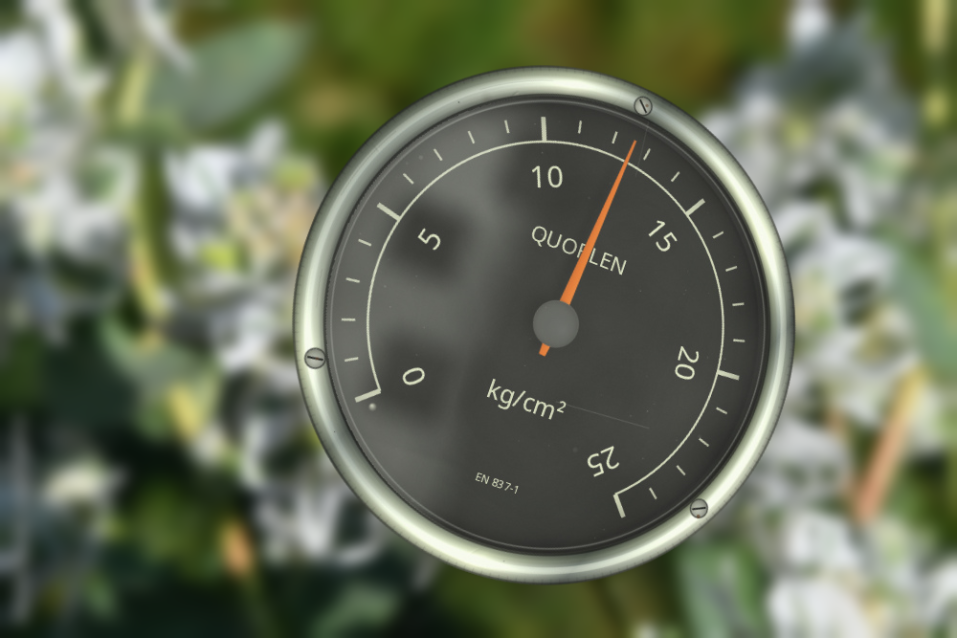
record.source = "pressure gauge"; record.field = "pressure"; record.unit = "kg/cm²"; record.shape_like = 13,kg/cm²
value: 12.5,kg/cm²
